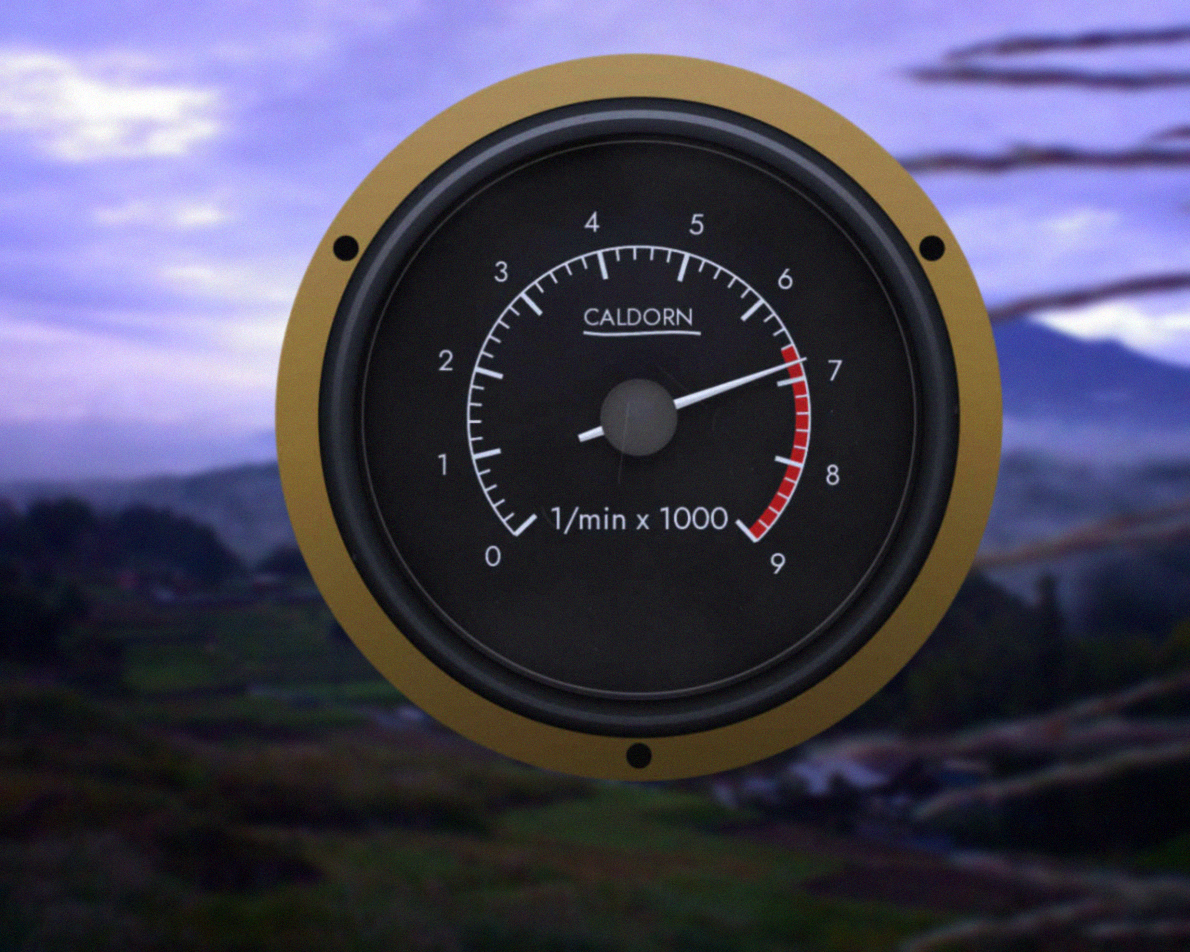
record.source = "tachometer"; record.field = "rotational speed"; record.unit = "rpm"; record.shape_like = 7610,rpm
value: 6800,rpm
